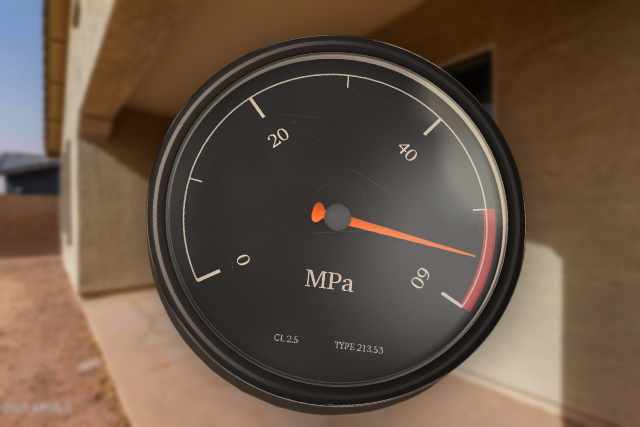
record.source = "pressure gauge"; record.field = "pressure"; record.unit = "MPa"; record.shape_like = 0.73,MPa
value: 55,MPa
